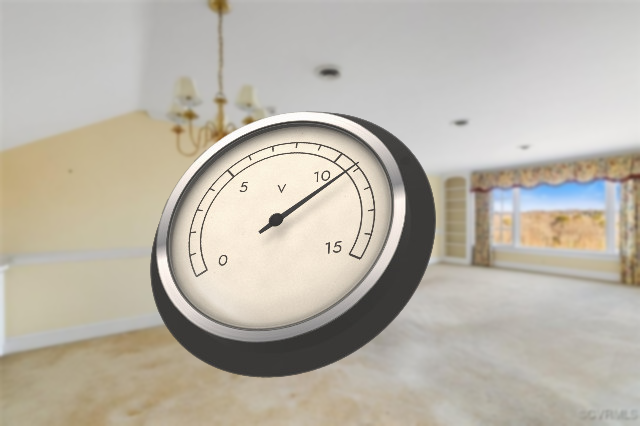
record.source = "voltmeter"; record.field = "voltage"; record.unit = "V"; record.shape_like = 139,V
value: 11,V
